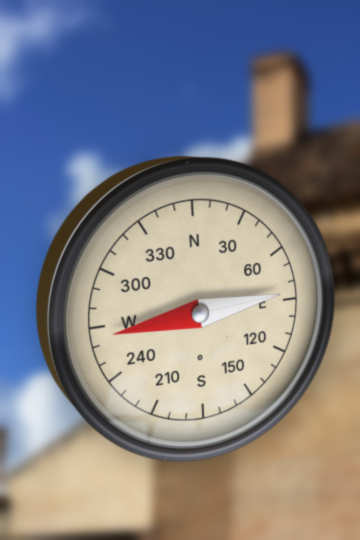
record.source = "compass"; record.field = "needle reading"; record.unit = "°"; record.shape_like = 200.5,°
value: 265,°
